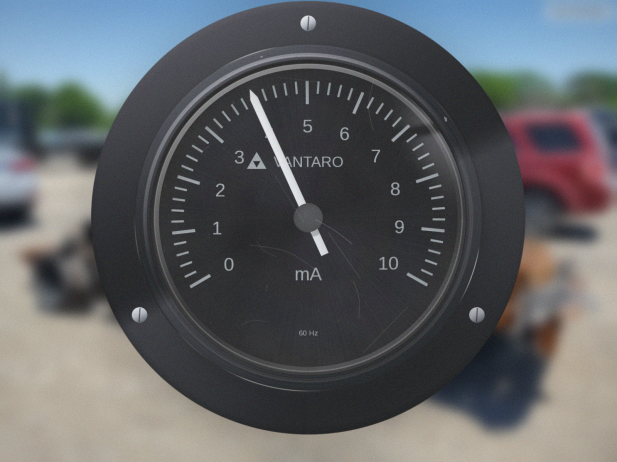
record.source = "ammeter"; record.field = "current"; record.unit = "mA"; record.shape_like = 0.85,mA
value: 4,mA
